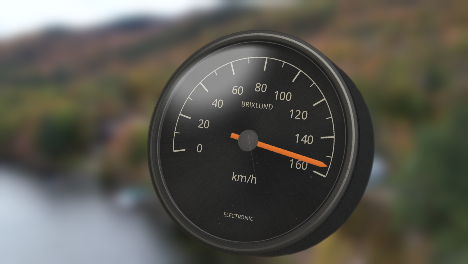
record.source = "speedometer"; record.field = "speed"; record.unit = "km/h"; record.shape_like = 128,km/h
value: 155,km/h
